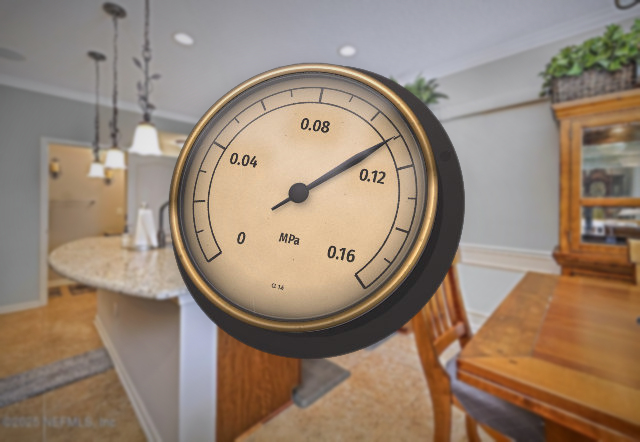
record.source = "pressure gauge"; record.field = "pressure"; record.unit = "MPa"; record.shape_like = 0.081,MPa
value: 0.11,MPa
